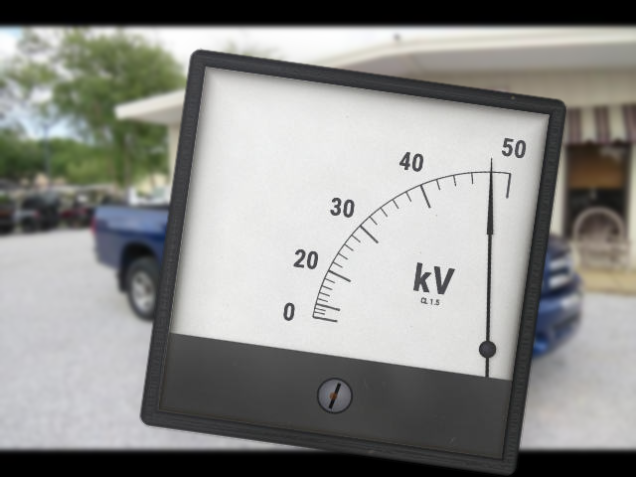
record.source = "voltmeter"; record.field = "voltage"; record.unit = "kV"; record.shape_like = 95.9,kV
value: 48,kV
